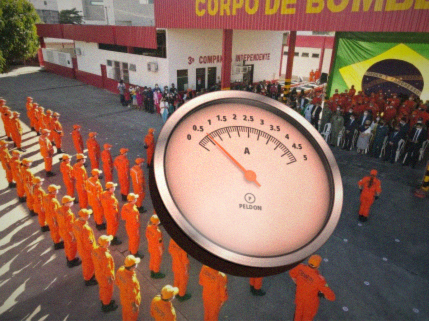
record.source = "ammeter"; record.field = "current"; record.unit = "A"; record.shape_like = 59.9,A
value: 0.5,A
